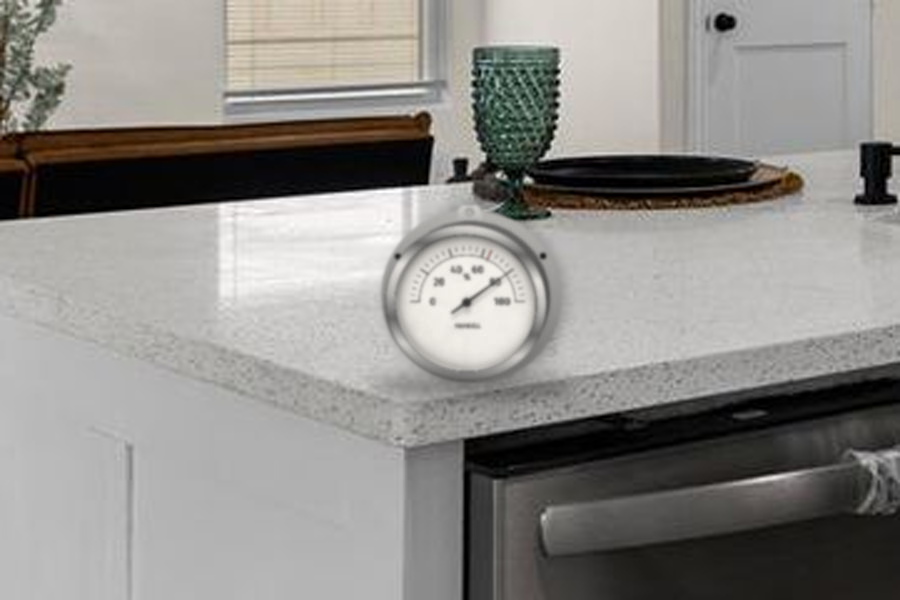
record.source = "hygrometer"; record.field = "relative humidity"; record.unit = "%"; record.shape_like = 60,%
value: 80,%
